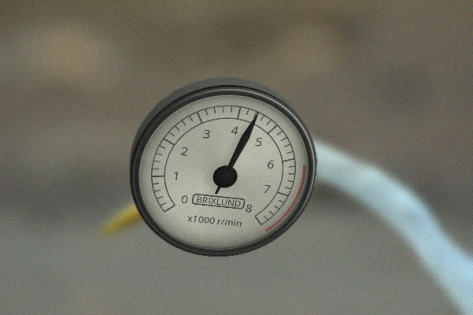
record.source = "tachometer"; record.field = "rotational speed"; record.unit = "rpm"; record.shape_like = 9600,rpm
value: 4400,rpm
